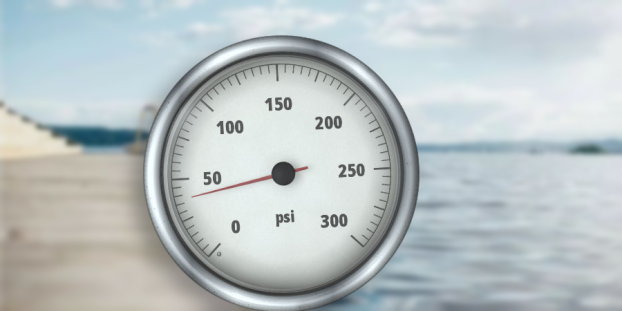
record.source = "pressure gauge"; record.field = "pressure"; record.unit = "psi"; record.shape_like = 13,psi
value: 37.5,psi
